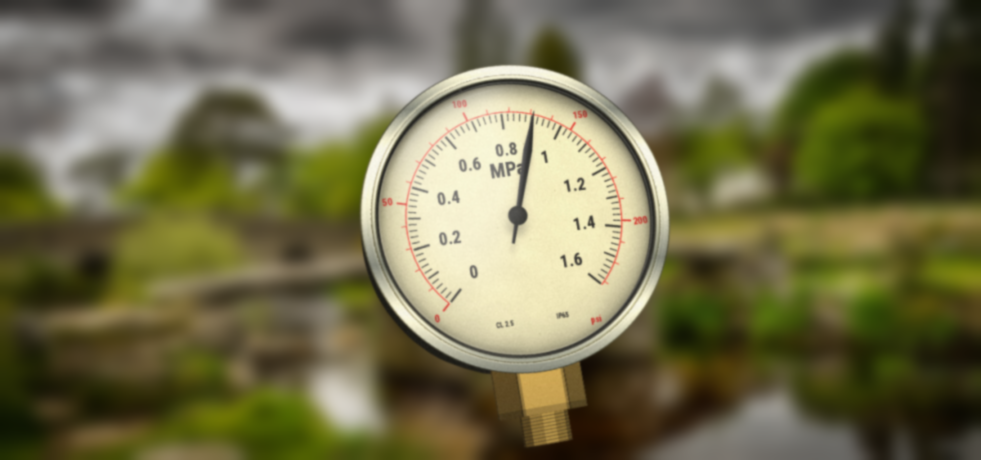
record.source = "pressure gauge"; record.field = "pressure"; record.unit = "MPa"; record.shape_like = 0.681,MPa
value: 0.9,MPa
